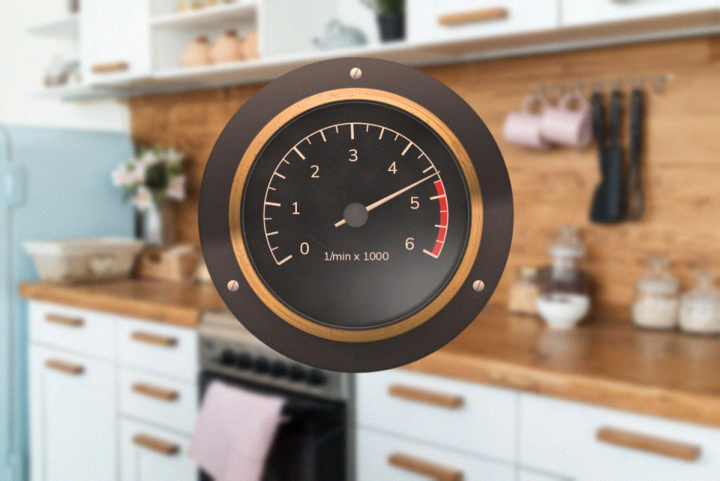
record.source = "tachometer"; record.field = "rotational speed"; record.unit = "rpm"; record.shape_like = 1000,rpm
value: 4625,rpm
